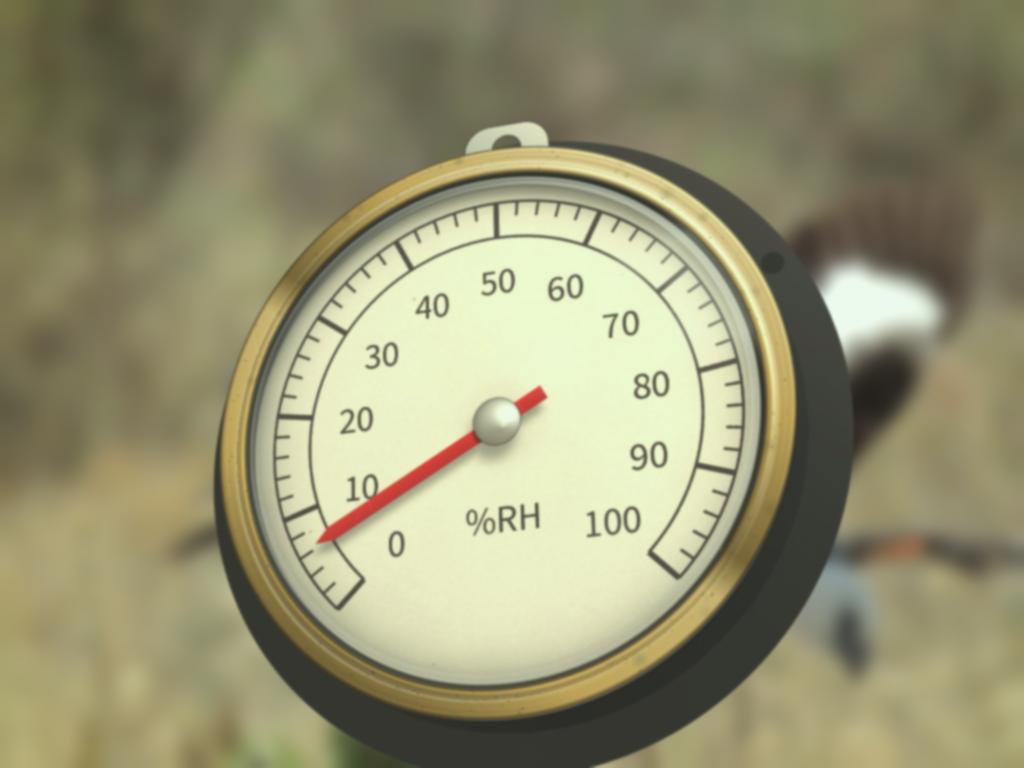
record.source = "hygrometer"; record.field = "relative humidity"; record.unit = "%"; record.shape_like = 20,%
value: 6,%
